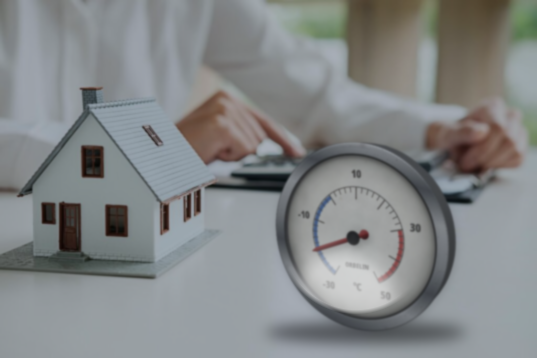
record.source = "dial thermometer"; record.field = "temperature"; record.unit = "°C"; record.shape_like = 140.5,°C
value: -20,°C
